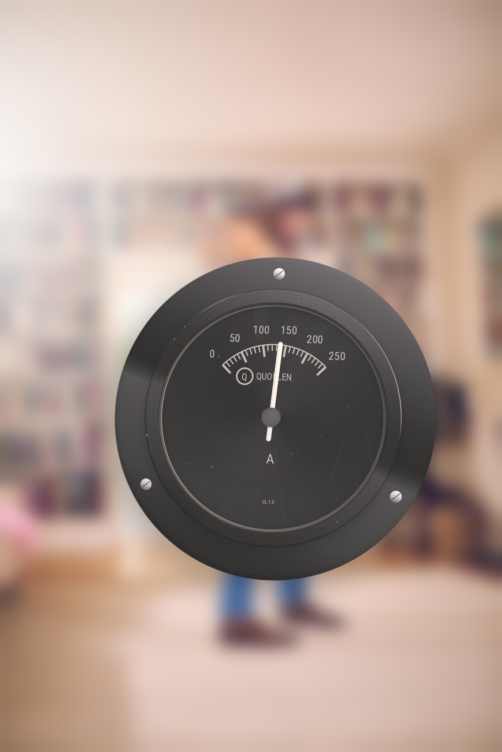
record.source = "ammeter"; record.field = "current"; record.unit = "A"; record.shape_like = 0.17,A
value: 140,A
